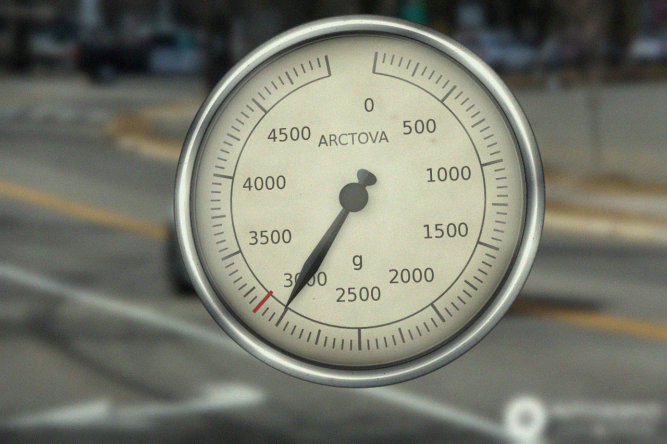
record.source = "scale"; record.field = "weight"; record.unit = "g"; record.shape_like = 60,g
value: 3000,g
